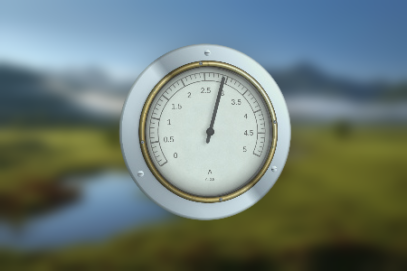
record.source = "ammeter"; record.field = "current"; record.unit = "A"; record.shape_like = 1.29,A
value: 2.9,A
